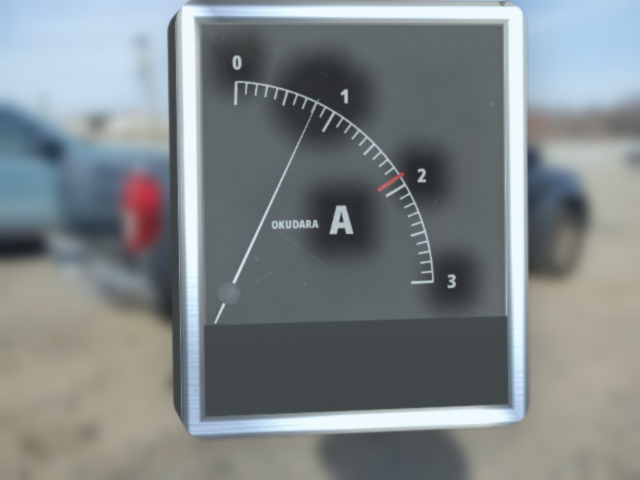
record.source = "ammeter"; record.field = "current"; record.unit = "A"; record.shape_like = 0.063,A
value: 0.8,A
